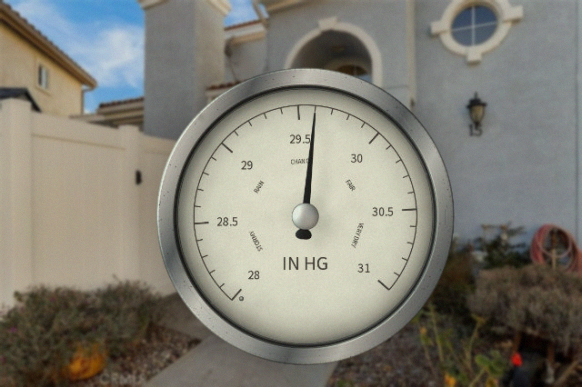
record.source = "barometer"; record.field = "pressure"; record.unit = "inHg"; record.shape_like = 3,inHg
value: 29.6,inHg
